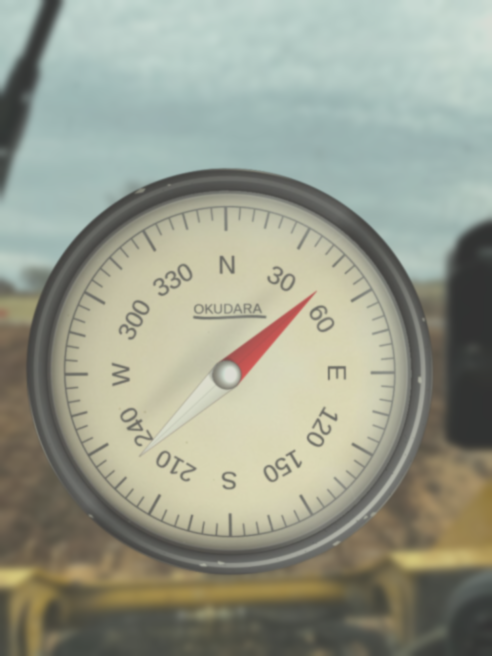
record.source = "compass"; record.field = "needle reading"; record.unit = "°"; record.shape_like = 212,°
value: 47.5,°
